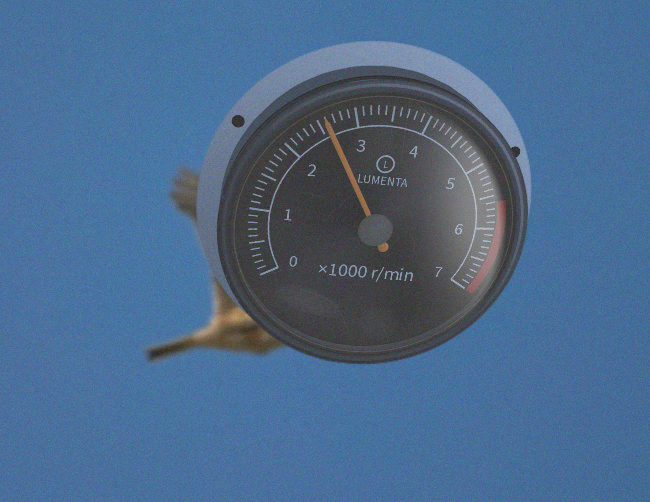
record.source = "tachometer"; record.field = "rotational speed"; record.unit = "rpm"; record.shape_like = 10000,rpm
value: 2600,rpm
